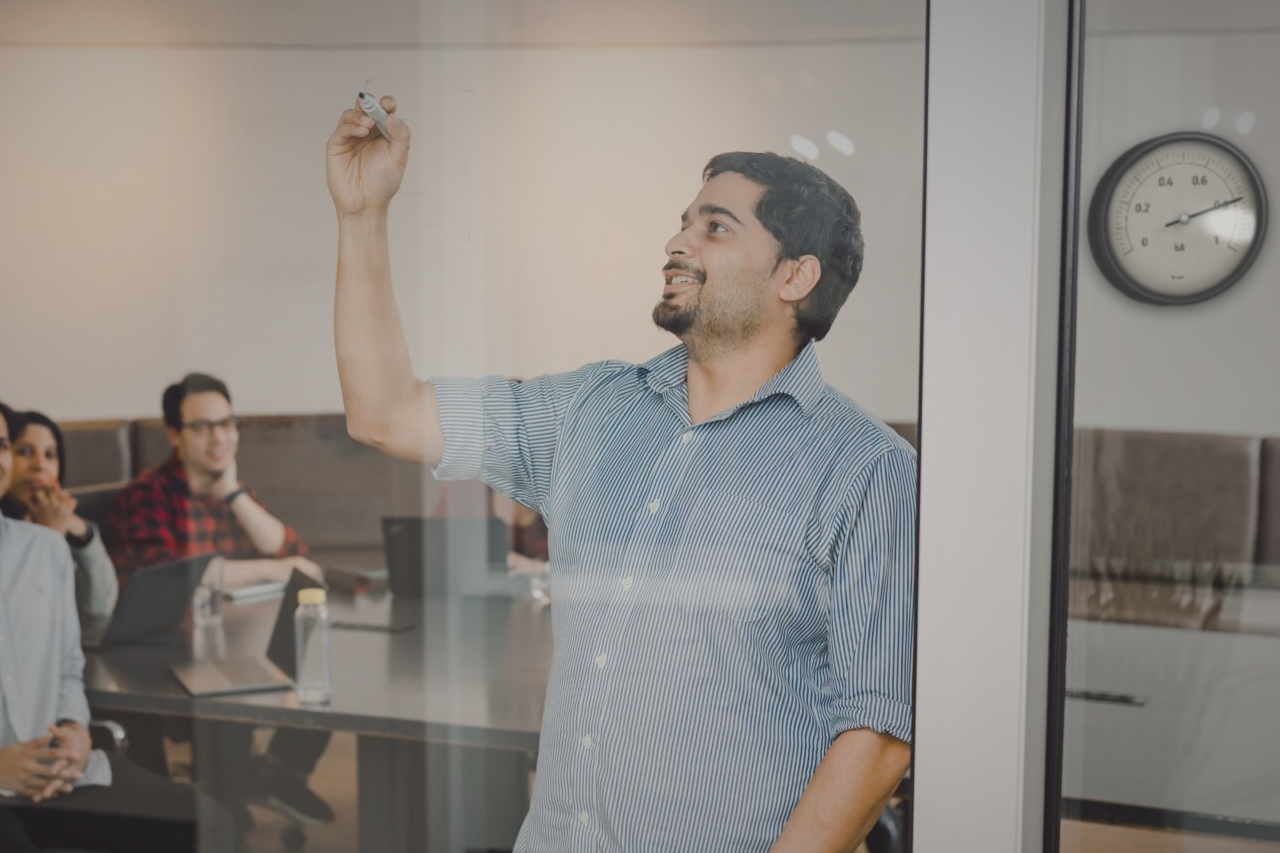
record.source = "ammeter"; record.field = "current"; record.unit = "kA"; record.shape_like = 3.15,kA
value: 0.8,kA
